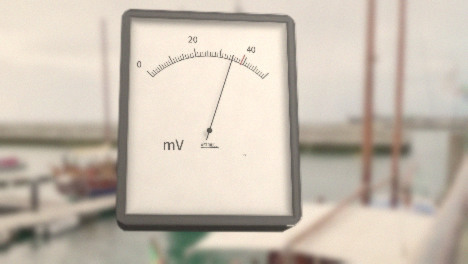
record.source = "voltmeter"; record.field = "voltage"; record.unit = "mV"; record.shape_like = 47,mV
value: 35,mV
